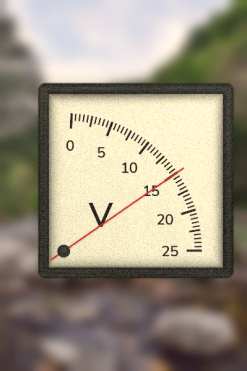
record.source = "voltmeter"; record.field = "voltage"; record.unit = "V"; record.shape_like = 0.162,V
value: 15,V
